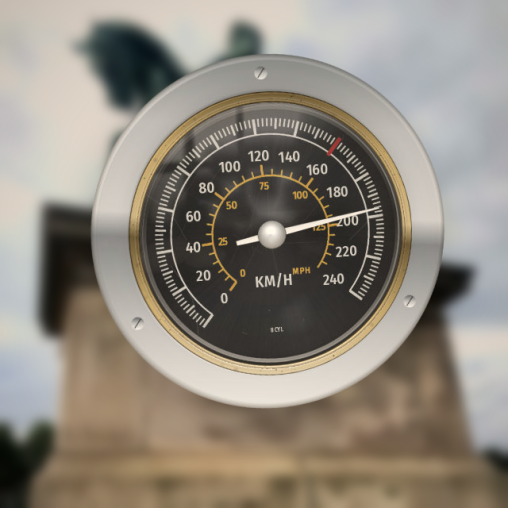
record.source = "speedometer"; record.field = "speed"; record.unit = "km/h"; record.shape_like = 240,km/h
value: 196,km/h
